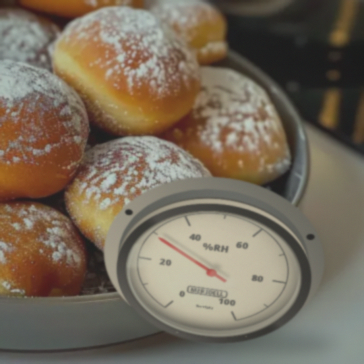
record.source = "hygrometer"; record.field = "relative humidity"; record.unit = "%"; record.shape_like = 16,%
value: 30,%
